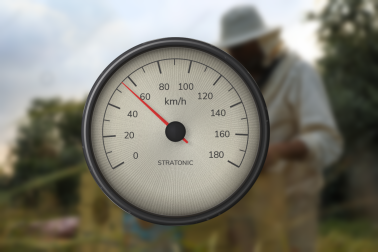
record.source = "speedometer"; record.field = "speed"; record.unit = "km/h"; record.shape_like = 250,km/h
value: 55,km/h
